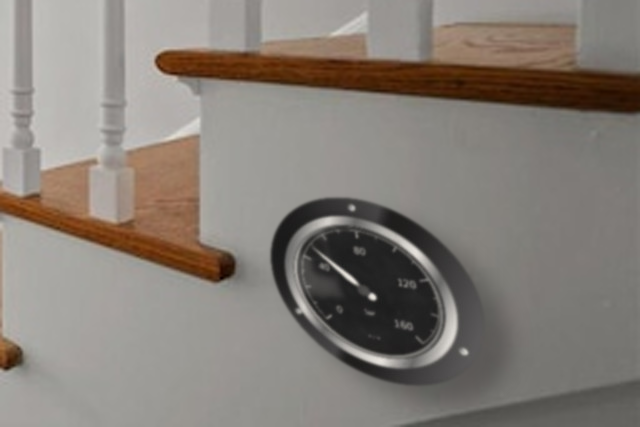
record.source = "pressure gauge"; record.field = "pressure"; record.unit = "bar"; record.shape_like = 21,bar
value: 50,bar
